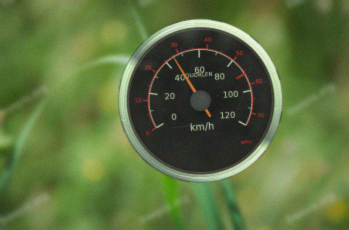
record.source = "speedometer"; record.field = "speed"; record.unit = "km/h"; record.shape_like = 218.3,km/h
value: 45,km/h
